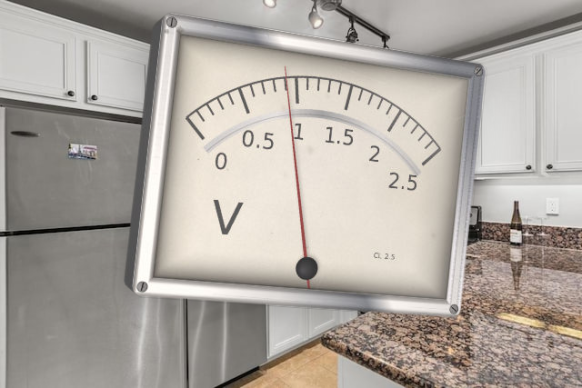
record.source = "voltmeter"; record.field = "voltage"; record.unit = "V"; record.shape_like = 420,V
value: 0.9,V
